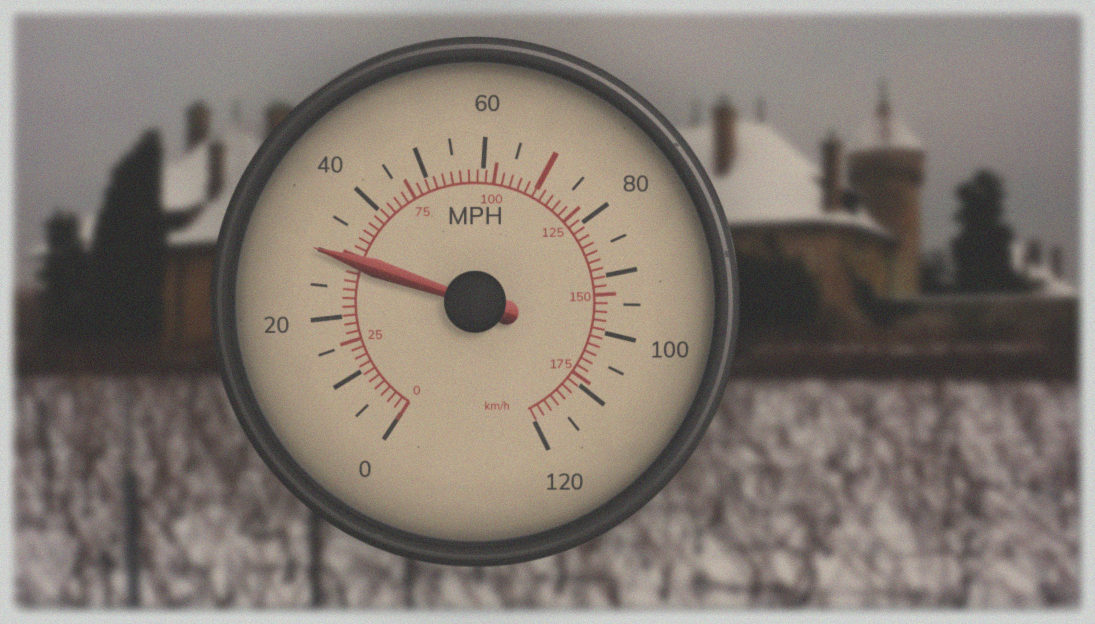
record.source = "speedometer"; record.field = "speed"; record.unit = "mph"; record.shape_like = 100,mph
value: 30,mph
